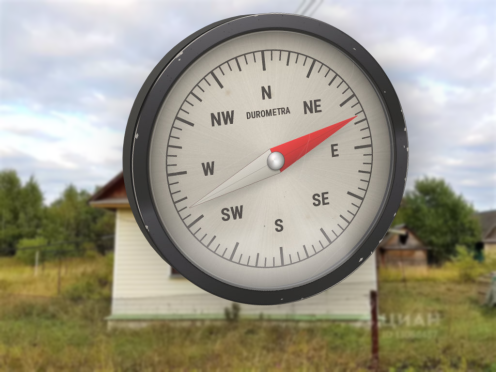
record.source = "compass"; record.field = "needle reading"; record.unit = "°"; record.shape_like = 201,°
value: 70,°
